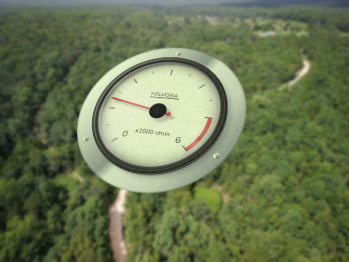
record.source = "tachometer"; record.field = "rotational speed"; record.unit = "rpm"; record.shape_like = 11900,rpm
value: 1250,rpm
